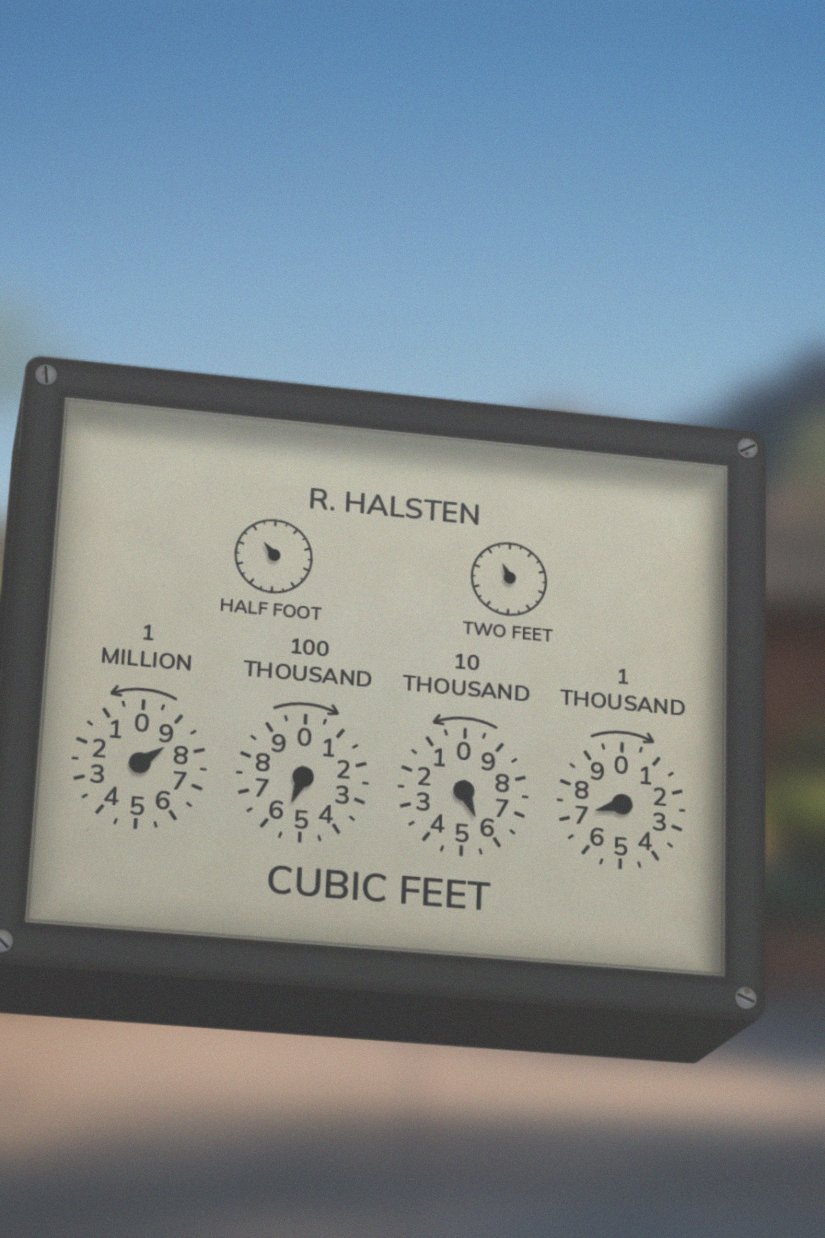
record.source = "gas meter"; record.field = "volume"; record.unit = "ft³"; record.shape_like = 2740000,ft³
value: 855700,ft³
